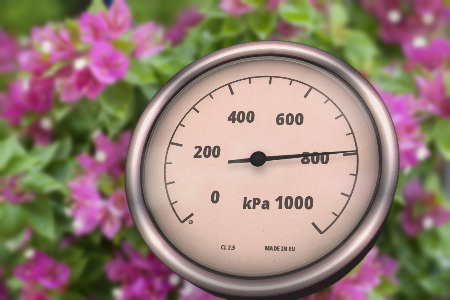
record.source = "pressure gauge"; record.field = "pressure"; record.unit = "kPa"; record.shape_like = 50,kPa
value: 800,kPa
